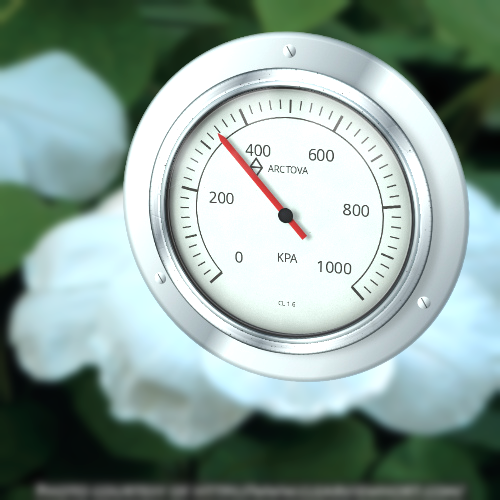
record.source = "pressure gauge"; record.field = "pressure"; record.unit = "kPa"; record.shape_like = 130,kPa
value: 340,kPa
